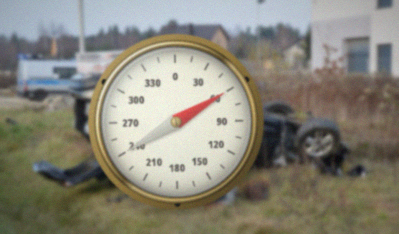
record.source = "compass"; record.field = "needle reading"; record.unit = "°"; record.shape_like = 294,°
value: 60,°
